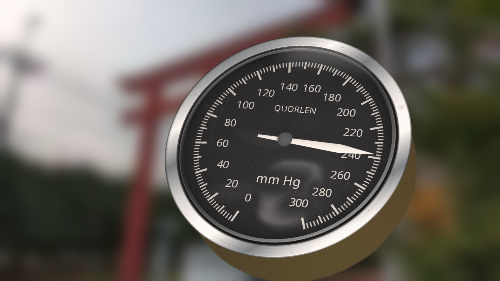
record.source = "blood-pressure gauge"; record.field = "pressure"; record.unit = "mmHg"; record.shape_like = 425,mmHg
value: 240,mmHg
